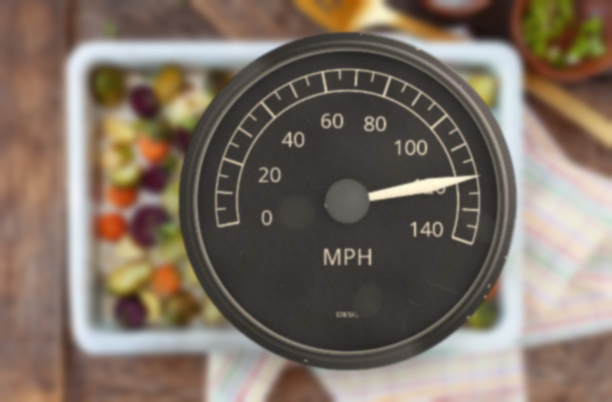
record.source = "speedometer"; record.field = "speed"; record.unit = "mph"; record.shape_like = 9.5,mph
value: 120,mph
